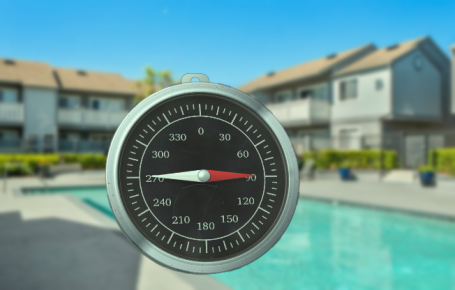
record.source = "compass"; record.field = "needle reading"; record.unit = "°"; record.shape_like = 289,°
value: 90,°
